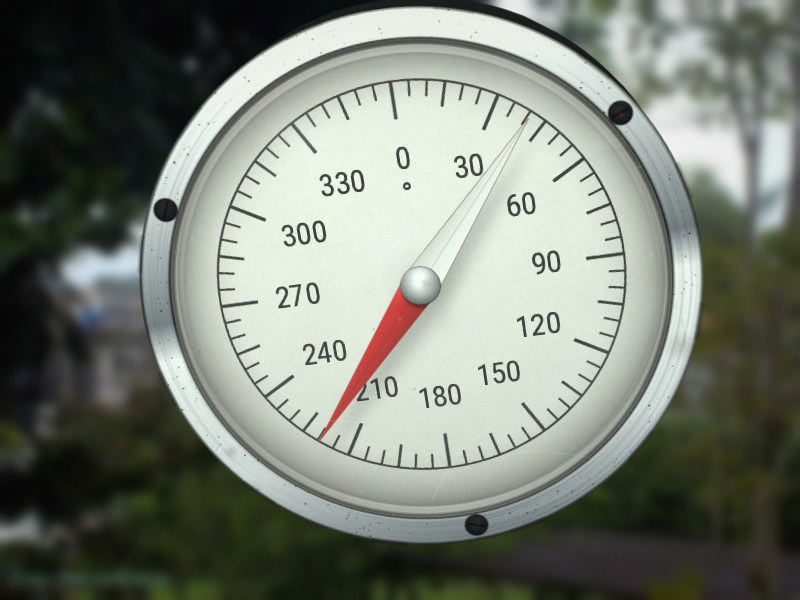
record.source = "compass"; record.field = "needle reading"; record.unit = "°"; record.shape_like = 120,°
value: 220,°
